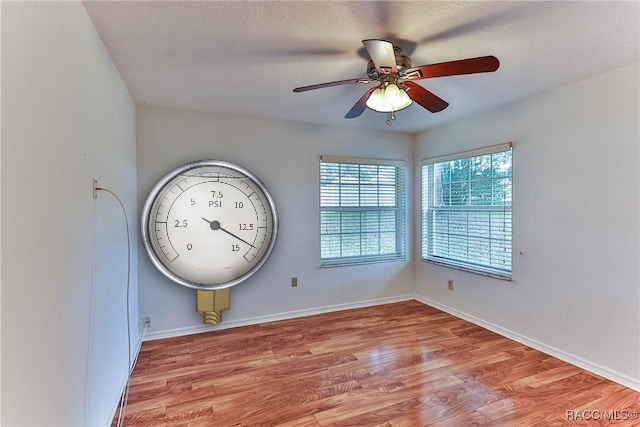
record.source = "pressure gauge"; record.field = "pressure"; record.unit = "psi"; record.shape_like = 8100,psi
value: 14,psi
